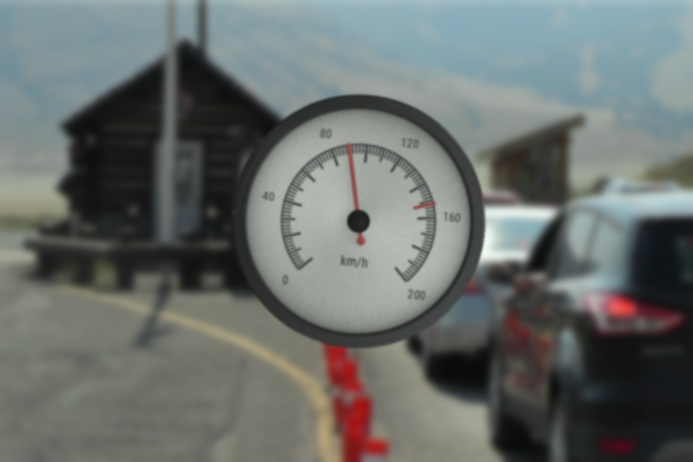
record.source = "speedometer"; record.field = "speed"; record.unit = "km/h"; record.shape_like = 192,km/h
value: 90,km/h
